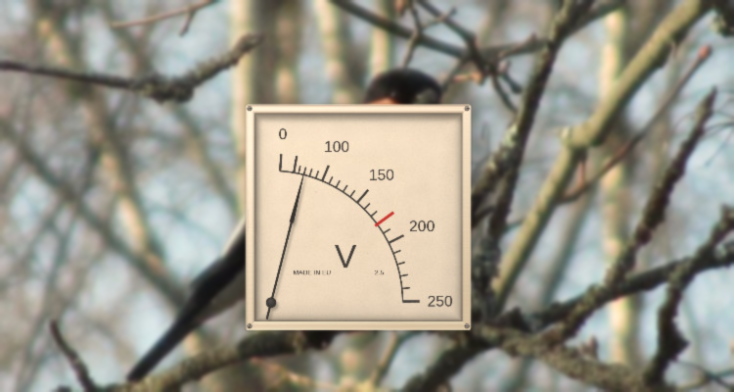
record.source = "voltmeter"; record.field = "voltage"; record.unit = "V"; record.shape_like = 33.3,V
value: 70,V
